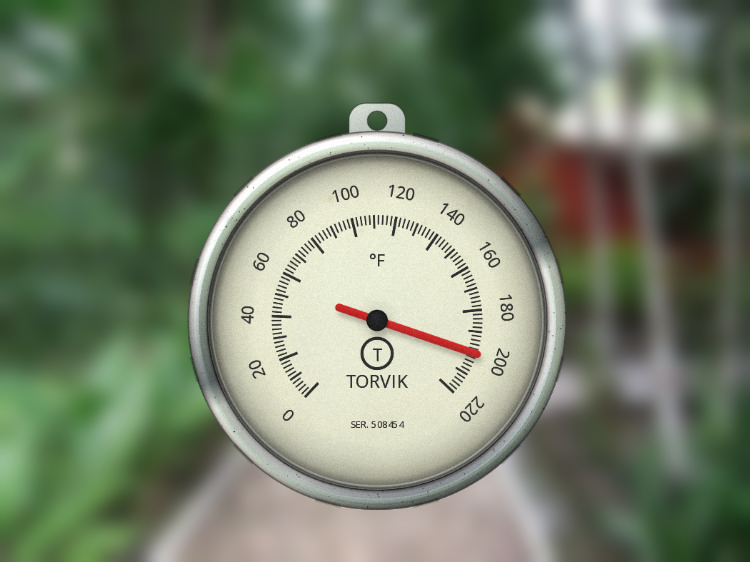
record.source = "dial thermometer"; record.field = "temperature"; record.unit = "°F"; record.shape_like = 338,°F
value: 200,°F
